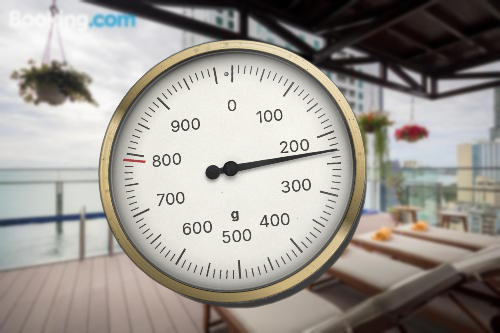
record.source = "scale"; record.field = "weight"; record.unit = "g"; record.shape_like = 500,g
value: 230,g
